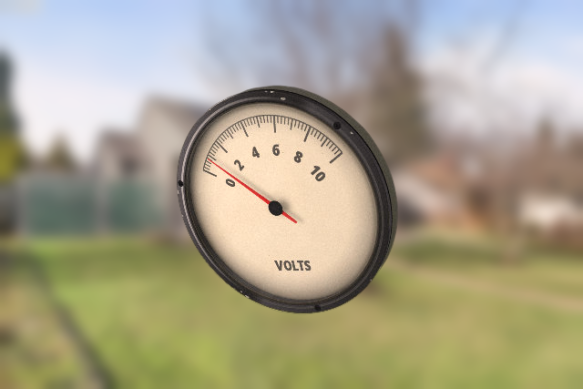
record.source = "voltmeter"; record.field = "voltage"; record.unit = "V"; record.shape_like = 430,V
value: 1,V
